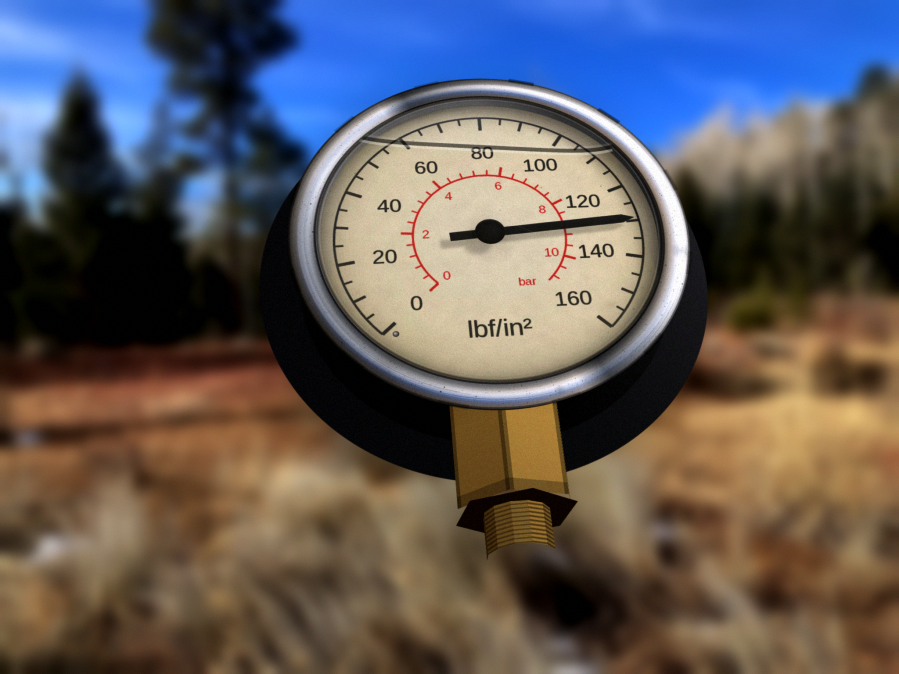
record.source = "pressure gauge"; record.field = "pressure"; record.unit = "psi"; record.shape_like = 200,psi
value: 130,psi
